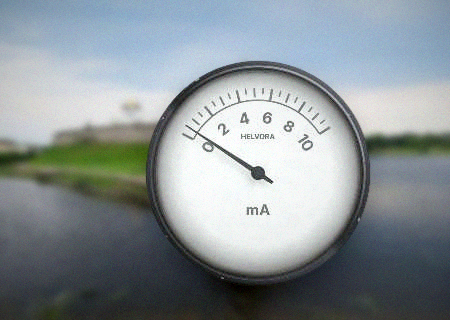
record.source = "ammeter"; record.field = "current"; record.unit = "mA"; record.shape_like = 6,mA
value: 0.5,mA
